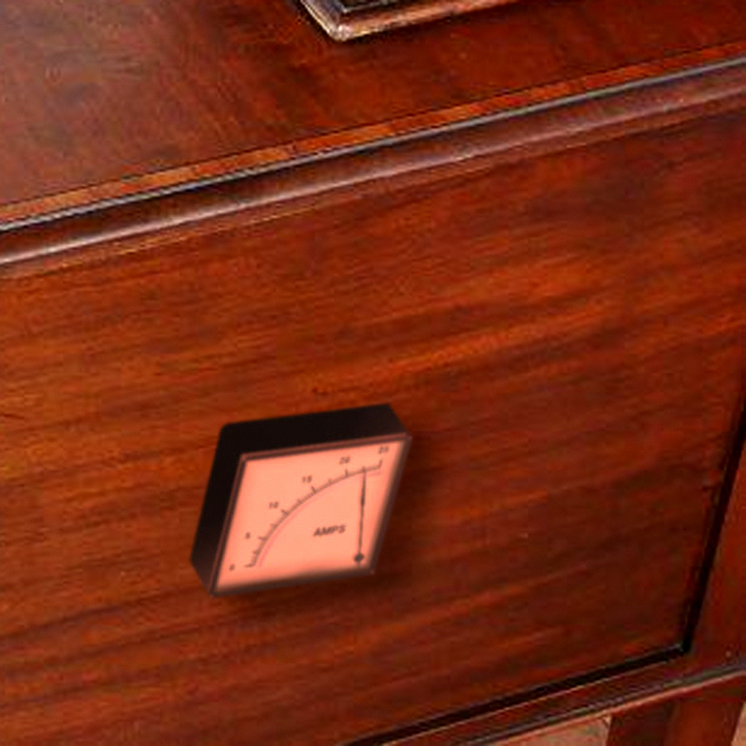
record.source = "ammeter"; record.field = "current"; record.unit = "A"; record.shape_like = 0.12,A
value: 22.5,A
